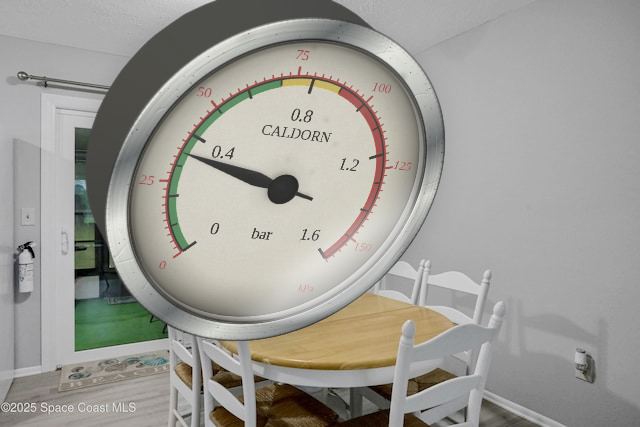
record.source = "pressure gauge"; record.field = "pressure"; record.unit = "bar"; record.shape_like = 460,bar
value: 0.35,bar
